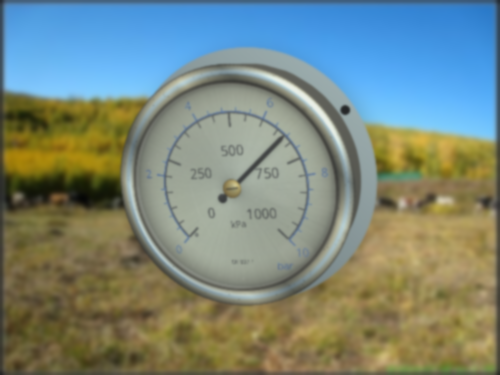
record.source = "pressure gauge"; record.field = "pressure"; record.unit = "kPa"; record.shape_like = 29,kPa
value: 675,kPa
